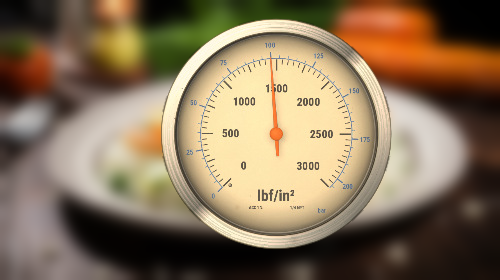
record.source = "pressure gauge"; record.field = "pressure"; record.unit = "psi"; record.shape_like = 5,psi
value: 1450,psi
